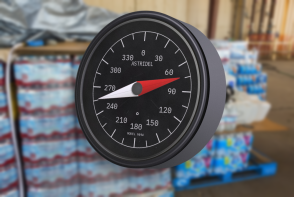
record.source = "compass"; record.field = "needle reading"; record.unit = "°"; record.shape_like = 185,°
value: 75,°
